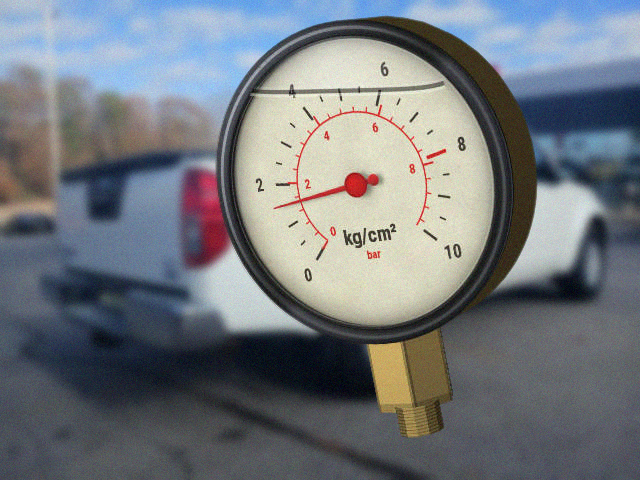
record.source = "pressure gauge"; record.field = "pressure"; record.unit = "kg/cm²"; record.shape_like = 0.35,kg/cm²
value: 1.5,kg/cm²
